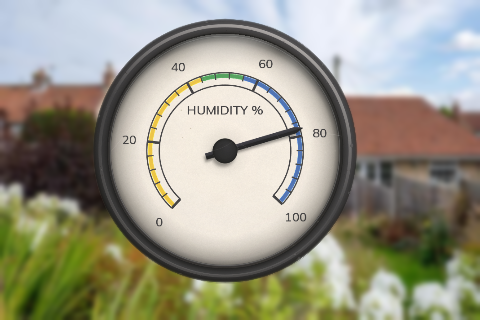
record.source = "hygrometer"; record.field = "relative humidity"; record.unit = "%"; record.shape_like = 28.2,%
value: 78,%
